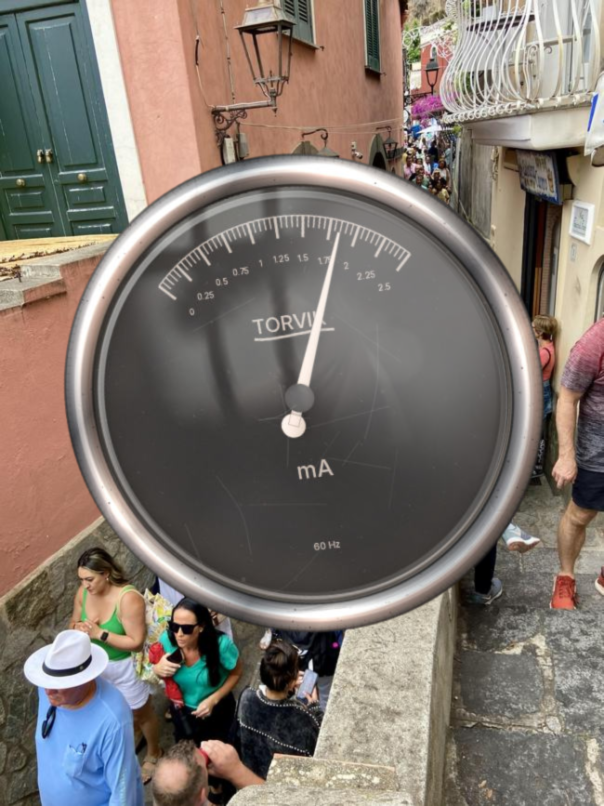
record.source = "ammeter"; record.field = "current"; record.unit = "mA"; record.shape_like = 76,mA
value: 1.85,mA
